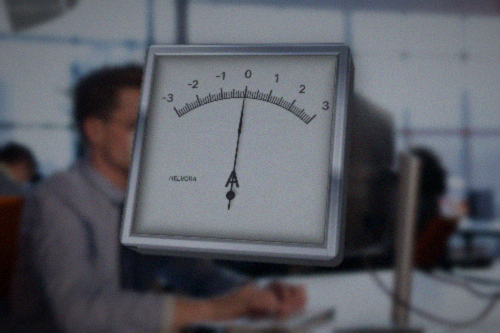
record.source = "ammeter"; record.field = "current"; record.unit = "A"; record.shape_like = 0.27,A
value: 0,A
